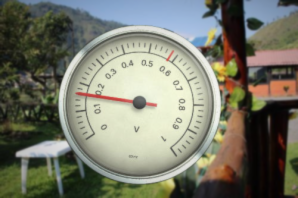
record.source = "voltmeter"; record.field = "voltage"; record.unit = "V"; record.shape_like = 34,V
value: 0.16,V
